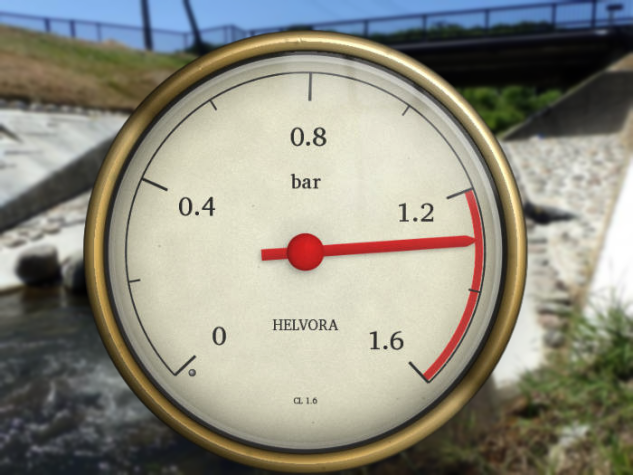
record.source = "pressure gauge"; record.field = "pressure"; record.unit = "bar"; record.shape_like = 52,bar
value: 1.3,bar
